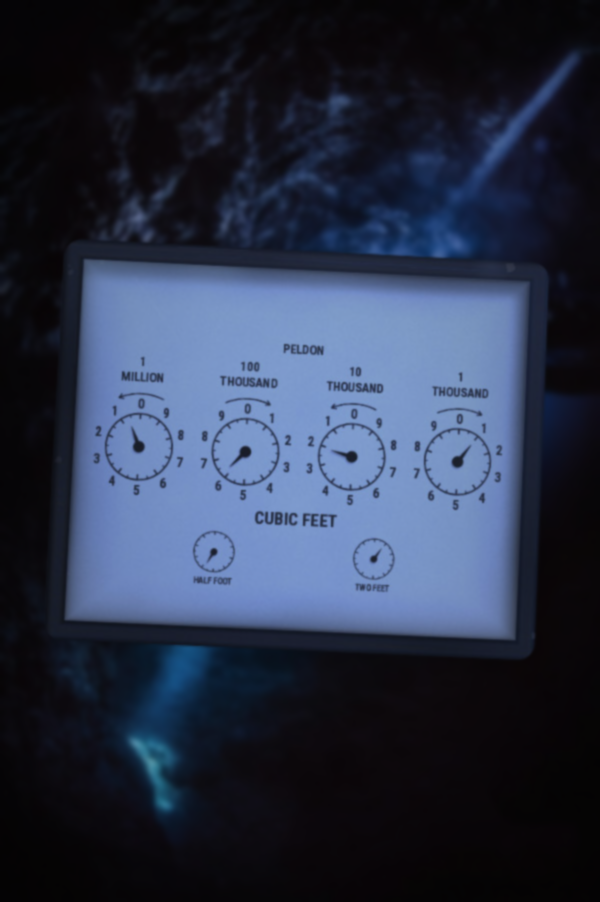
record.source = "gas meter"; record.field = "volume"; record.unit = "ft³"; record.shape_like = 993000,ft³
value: 62100,ft³
